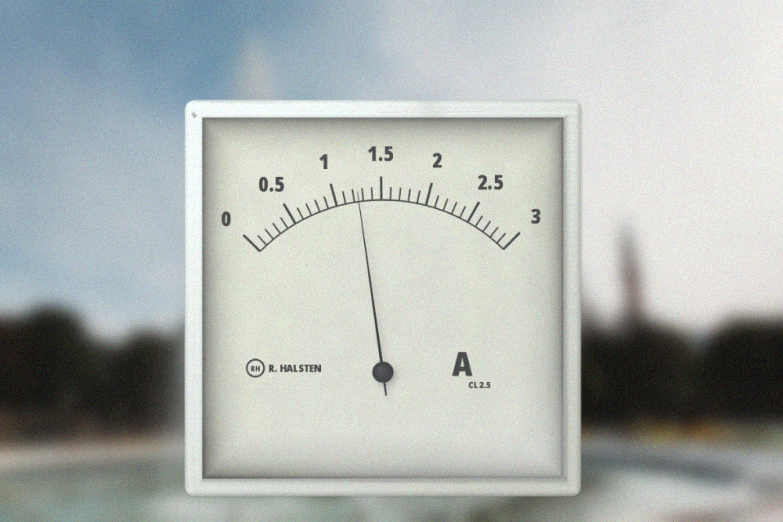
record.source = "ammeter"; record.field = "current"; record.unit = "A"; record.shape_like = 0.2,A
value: 1.25,A
